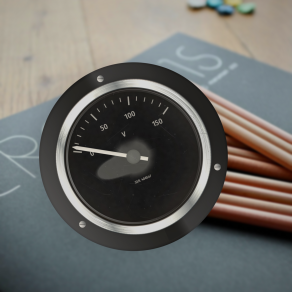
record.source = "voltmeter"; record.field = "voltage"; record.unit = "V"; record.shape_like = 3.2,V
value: 5,V
